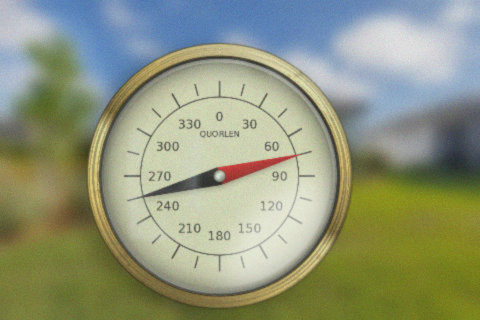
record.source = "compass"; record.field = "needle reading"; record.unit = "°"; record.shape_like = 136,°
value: 75,°
